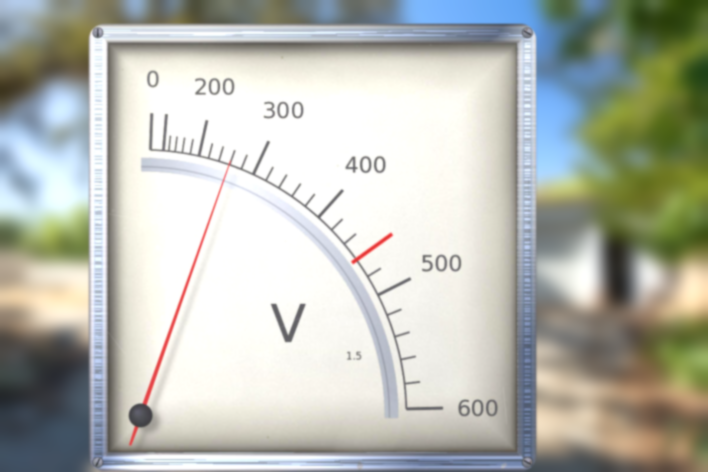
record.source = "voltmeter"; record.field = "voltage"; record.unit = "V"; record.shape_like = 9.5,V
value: 260,V
